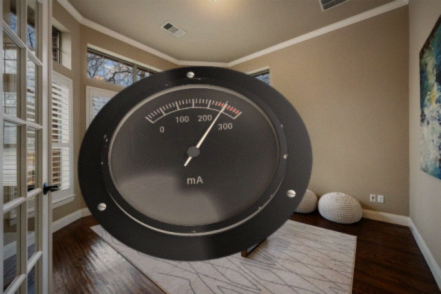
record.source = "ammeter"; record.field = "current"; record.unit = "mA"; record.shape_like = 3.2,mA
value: 250,mA
